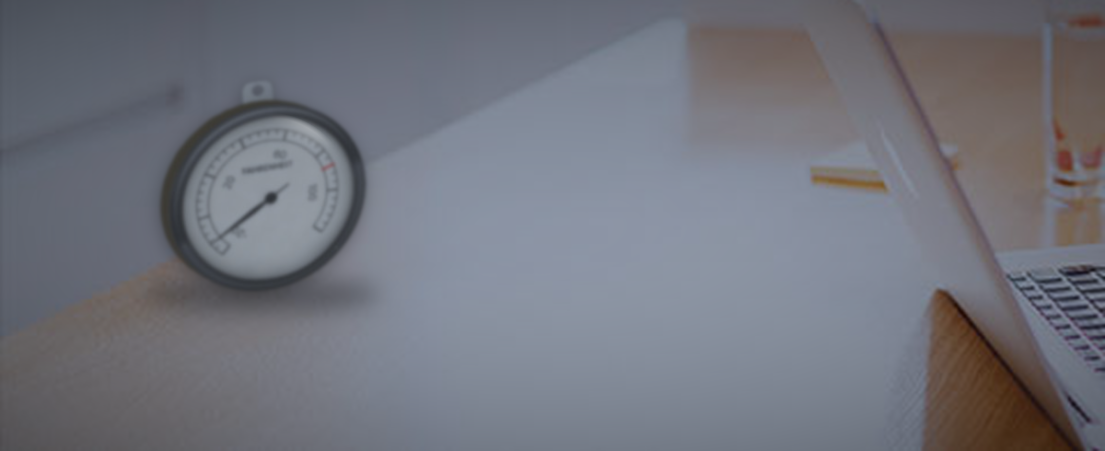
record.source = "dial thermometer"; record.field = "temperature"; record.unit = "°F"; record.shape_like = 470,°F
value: -12,°F
